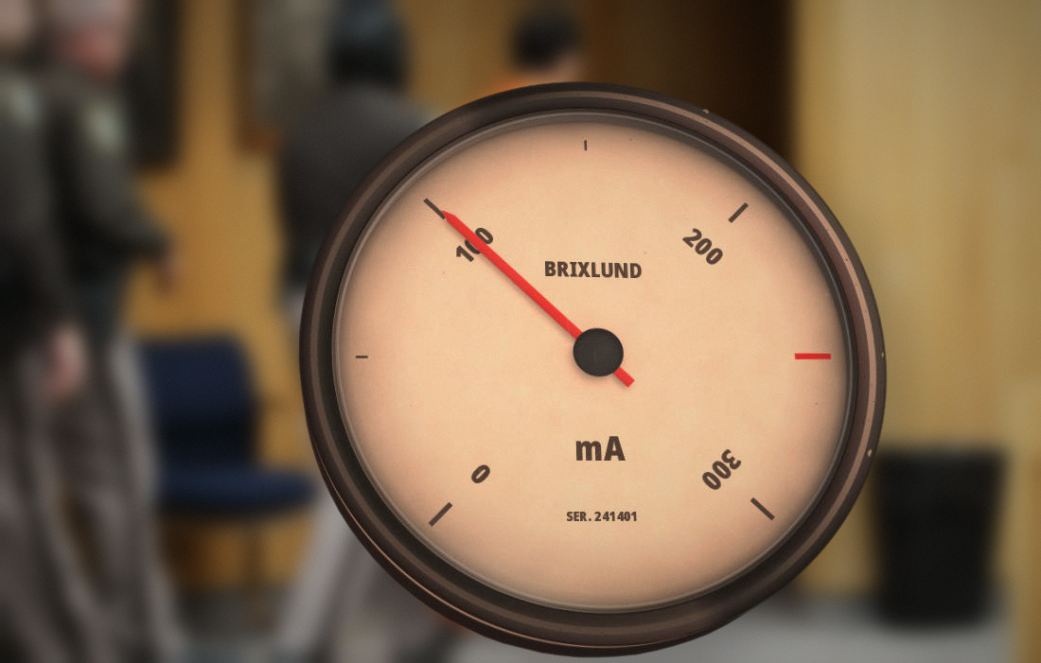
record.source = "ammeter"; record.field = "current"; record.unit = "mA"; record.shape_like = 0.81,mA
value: 100,mA
